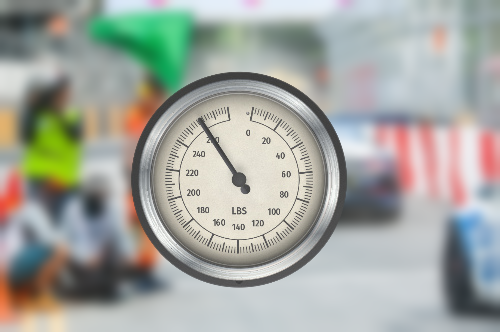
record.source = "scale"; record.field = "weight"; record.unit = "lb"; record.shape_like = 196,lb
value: 260,lb
